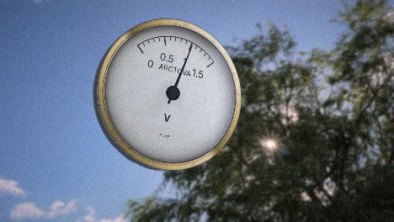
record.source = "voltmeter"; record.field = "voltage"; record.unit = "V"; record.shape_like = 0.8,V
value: 1,V
